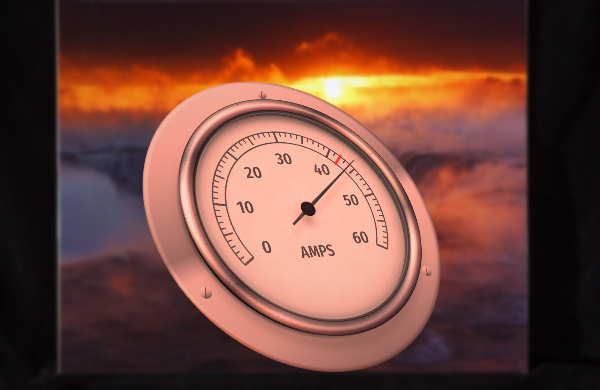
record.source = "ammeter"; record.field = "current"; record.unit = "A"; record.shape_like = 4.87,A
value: 44,A
